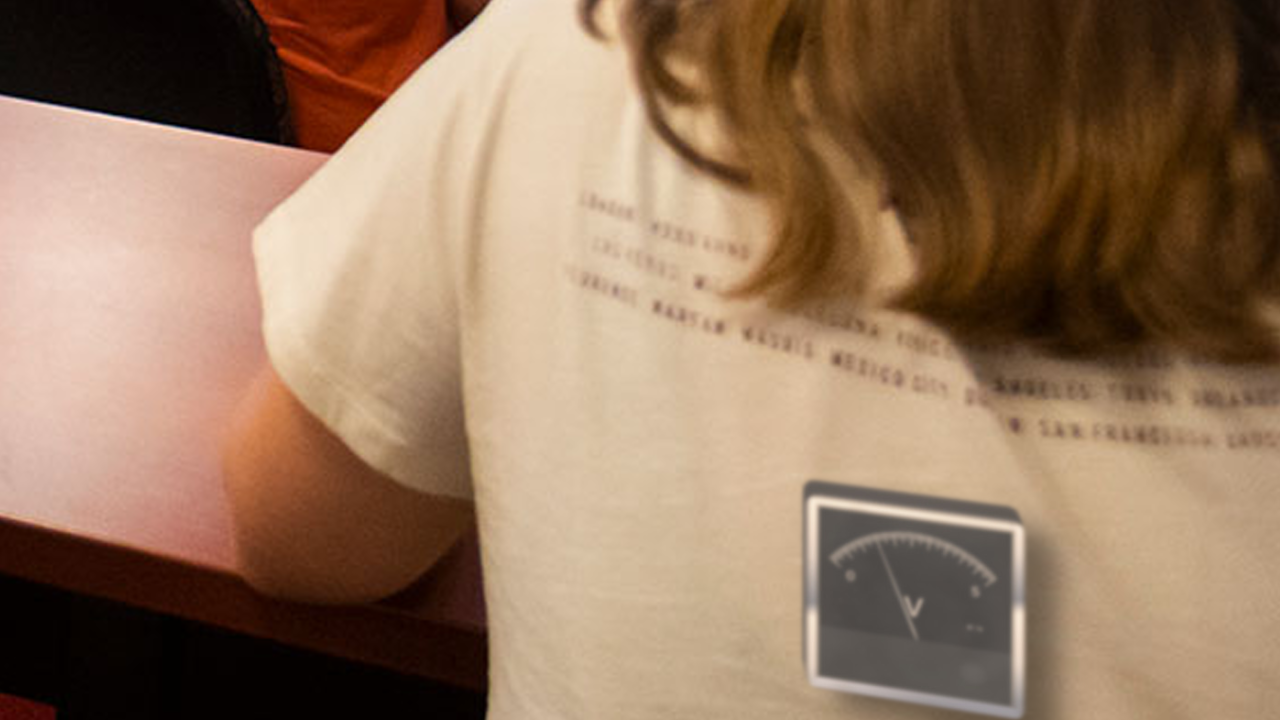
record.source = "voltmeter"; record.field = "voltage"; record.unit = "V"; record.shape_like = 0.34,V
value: 1.5,V
